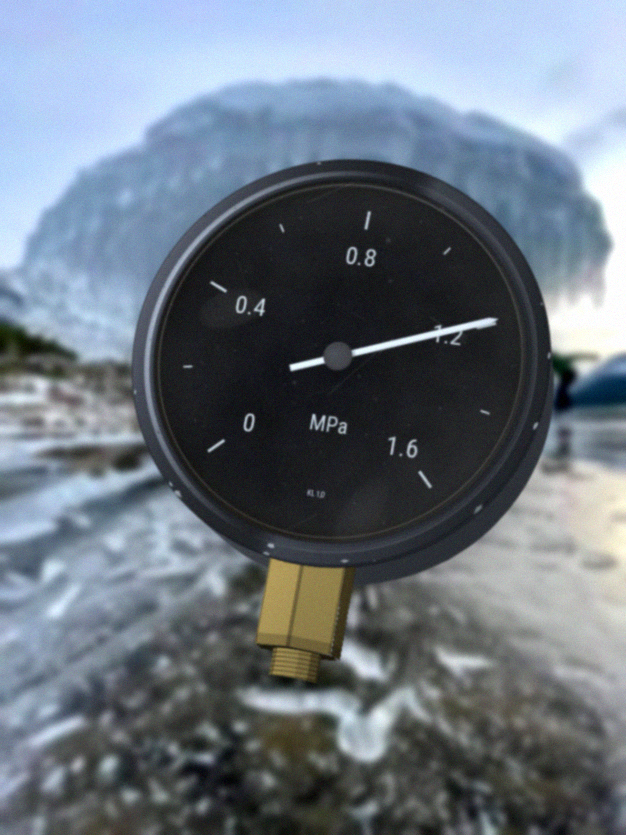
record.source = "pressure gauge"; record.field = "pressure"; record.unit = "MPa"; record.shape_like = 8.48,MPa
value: 1.2,MPa
